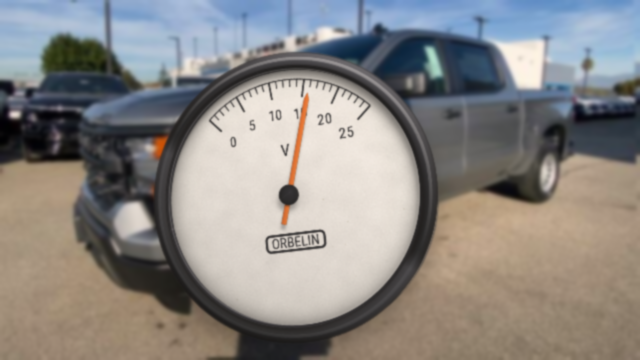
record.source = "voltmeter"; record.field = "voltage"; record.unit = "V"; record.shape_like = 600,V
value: 16,V
